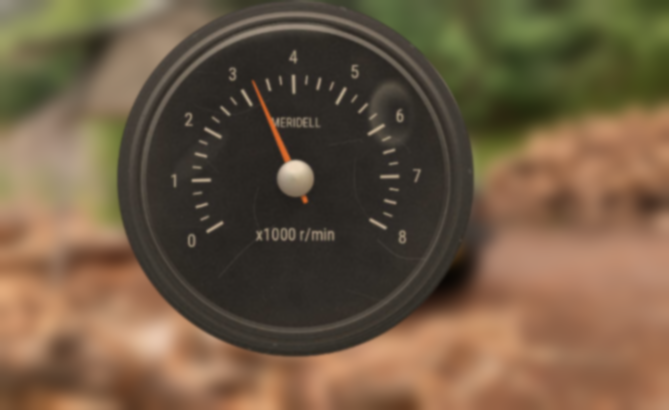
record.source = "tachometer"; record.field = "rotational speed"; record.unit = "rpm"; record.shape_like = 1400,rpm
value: 3250,rpm
